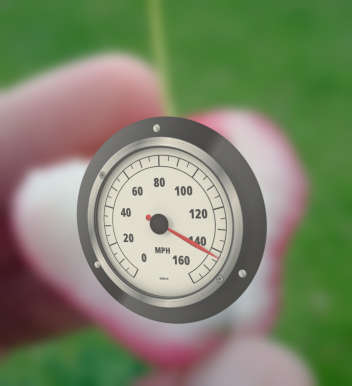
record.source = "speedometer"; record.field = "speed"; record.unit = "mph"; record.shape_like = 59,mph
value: 142.5,mph
